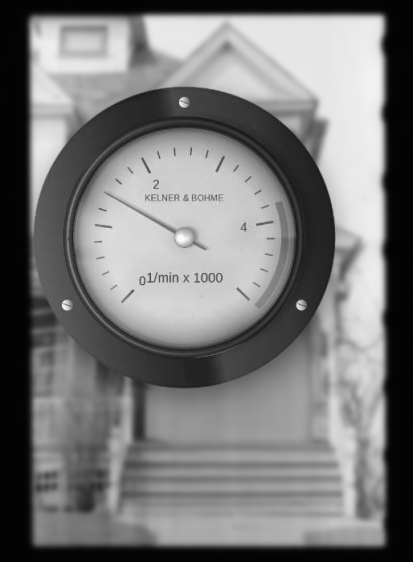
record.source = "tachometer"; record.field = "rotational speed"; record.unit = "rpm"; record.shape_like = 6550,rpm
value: 1400,rpm
